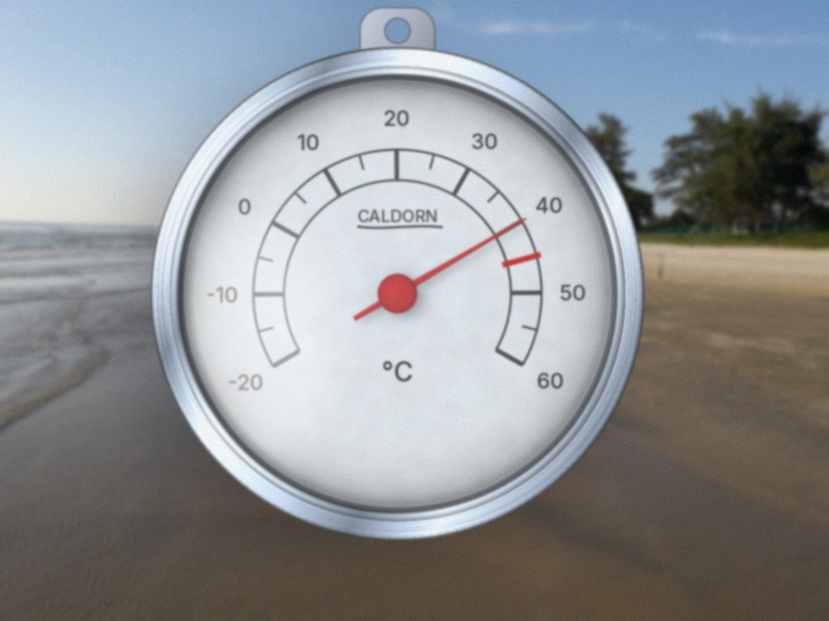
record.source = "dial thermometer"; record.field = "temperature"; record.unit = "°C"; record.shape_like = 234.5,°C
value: 40,°C
